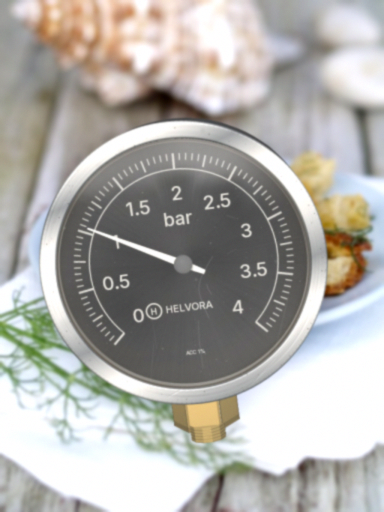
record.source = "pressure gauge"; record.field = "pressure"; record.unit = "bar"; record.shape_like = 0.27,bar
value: 1.05,bar
